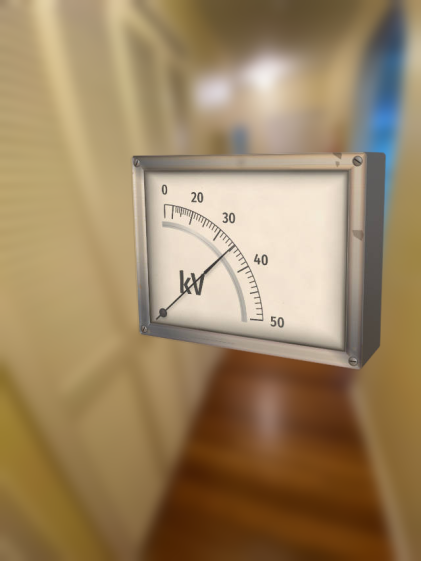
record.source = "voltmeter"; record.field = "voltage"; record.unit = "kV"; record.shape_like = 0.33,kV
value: 35,kV
